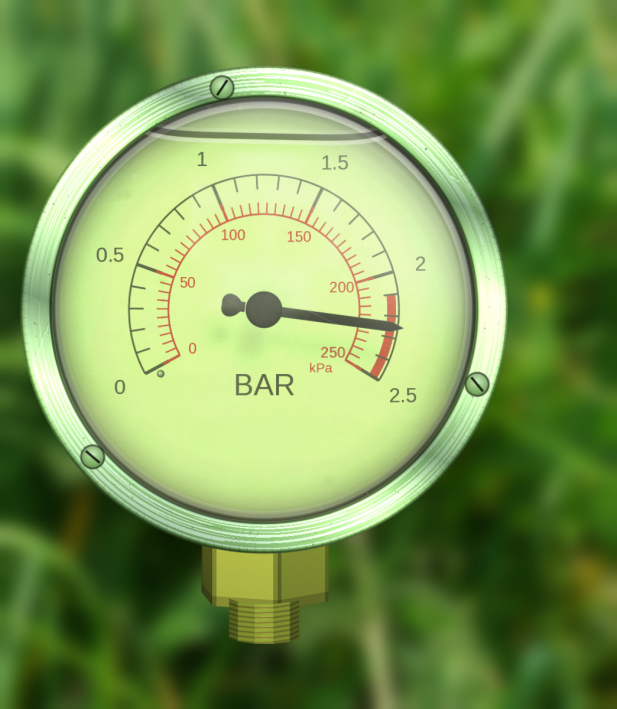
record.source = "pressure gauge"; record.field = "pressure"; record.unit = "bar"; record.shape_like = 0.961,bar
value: 2.25,bar
